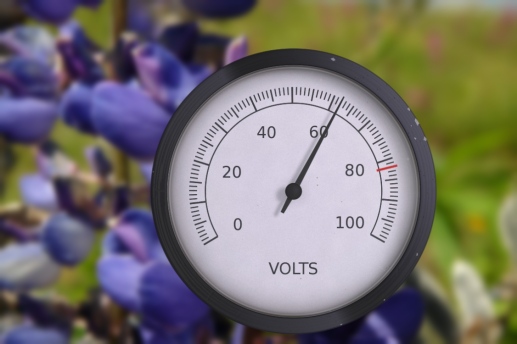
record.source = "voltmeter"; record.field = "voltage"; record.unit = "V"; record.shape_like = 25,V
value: 62,V
